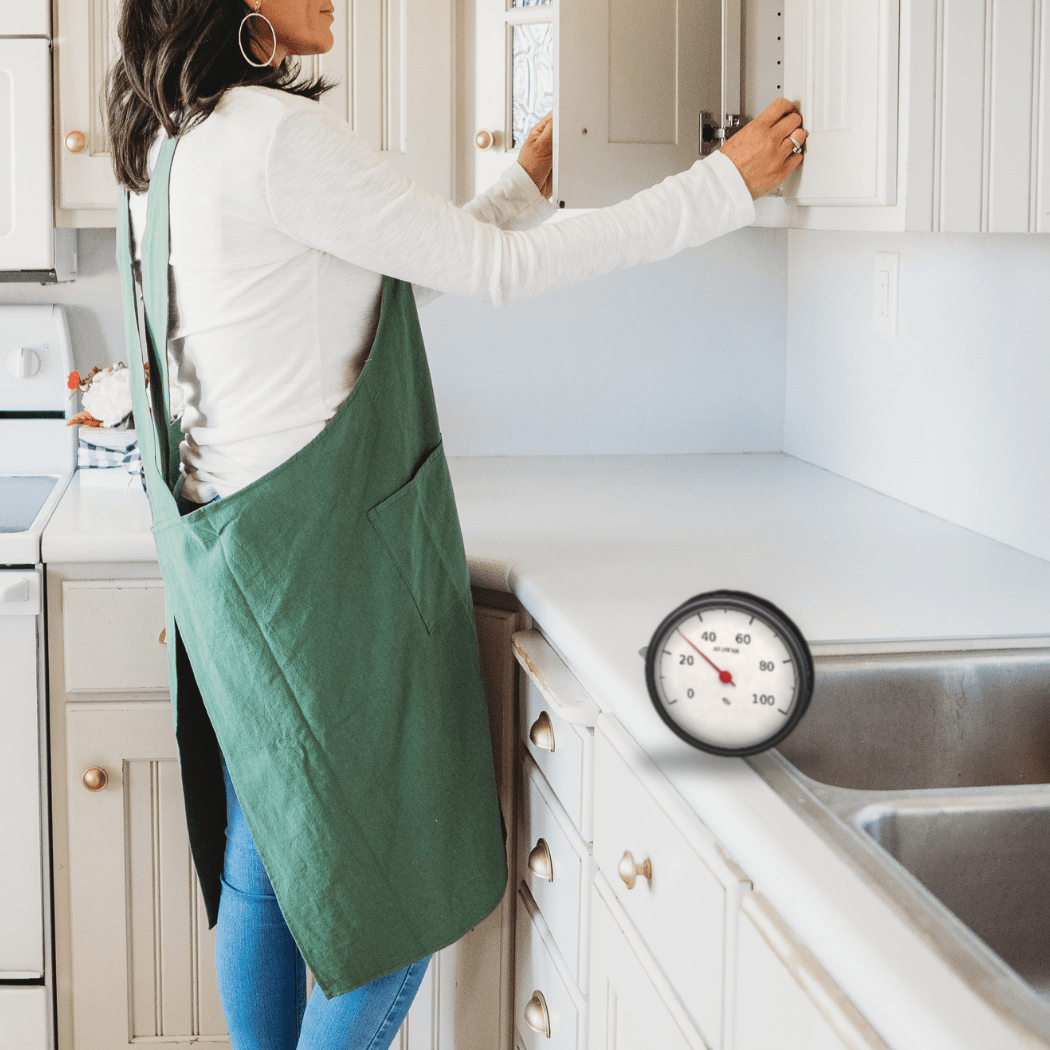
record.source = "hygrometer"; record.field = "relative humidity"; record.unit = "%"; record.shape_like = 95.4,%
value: 30,%
